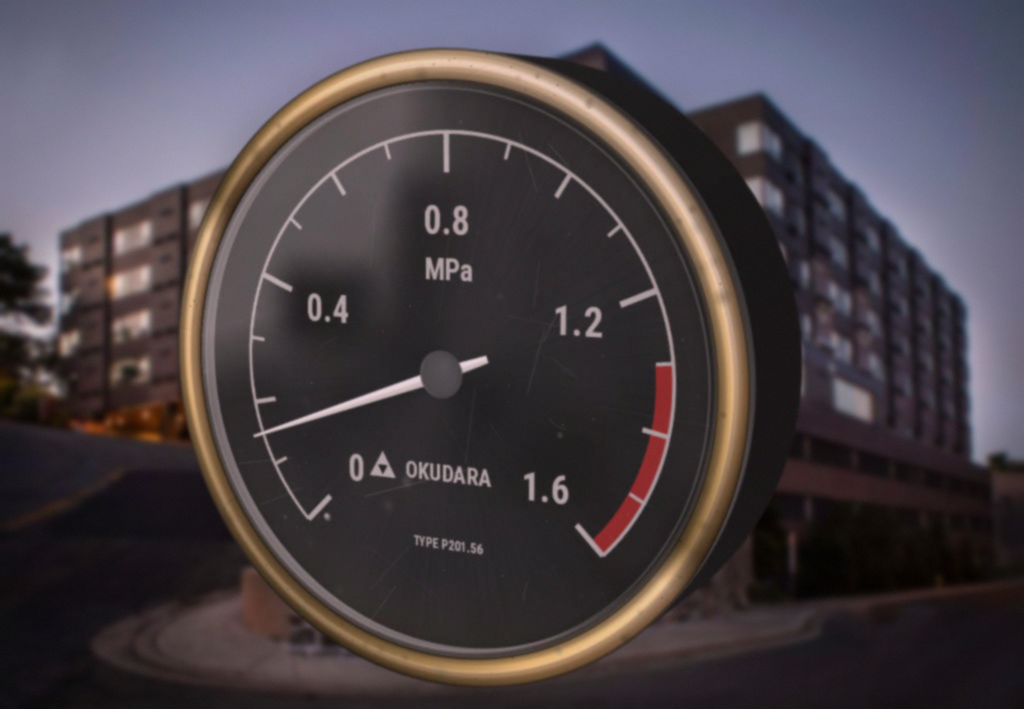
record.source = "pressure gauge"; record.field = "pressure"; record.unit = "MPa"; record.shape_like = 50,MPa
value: 0.15,MPa
